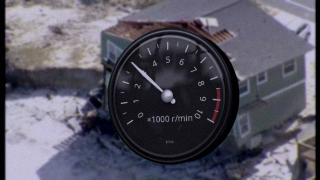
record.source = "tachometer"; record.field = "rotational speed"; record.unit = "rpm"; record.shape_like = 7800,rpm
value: 3000,rpm
